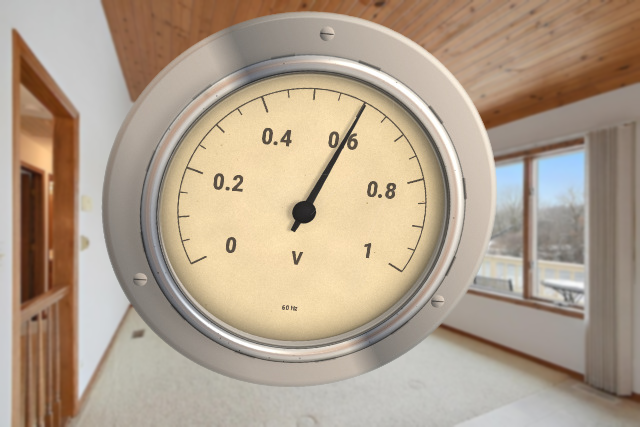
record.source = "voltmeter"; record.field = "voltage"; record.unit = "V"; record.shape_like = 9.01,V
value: 0.6,V
